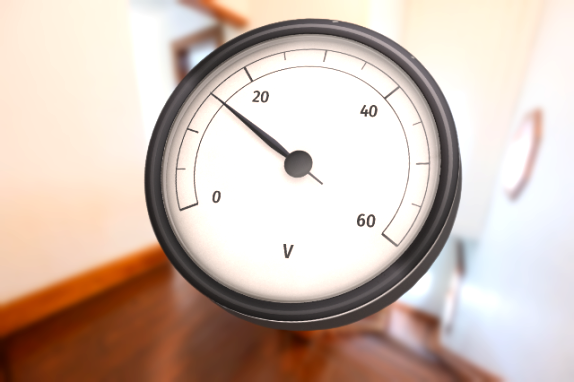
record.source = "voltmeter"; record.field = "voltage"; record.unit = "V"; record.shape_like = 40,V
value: 15,V
